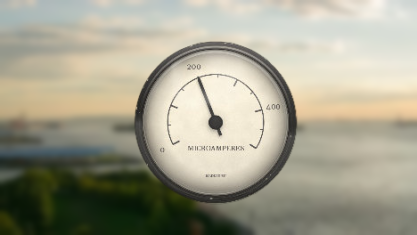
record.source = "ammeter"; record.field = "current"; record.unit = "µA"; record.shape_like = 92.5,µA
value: 200,µA
